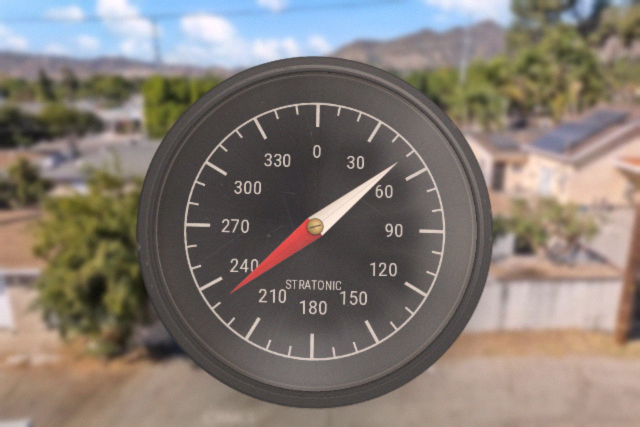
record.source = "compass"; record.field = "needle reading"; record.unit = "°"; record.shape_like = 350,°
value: 230,°
